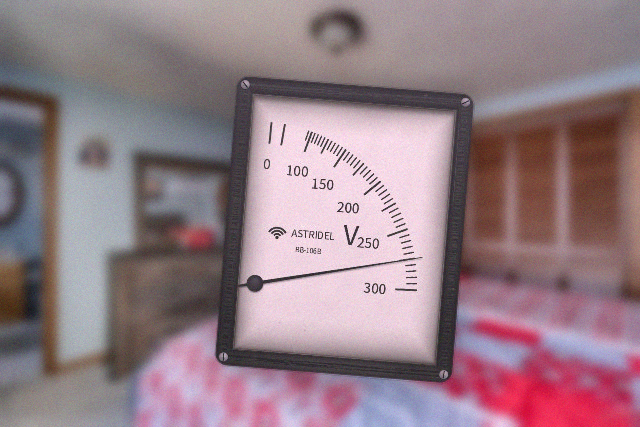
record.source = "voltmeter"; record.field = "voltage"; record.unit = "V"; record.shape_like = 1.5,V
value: 275,V
